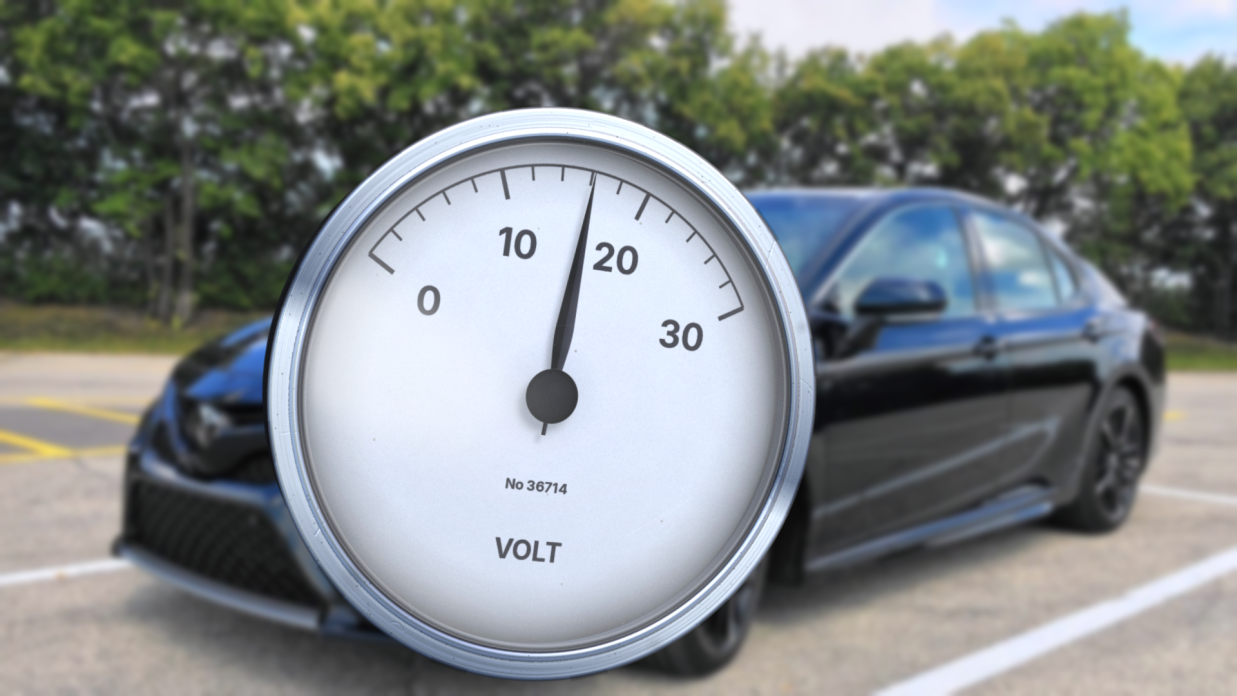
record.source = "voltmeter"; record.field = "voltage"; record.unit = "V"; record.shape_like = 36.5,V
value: 16,V
